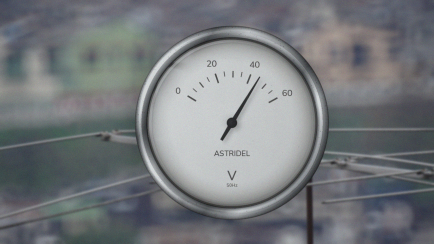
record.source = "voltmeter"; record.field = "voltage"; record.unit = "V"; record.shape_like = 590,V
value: 45,V
